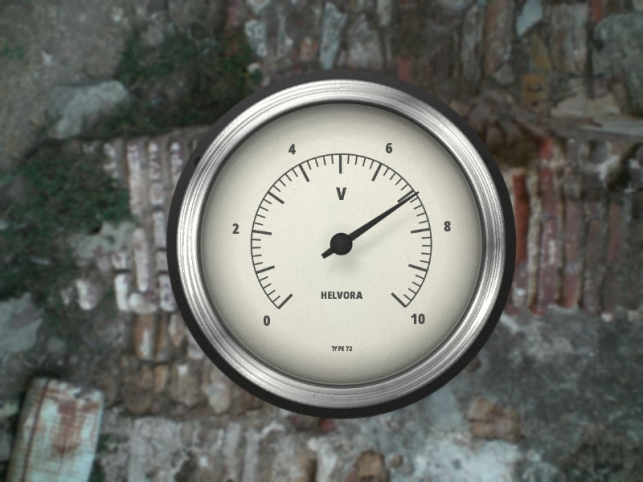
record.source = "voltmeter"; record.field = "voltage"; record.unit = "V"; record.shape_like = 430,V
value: 7.1,V
